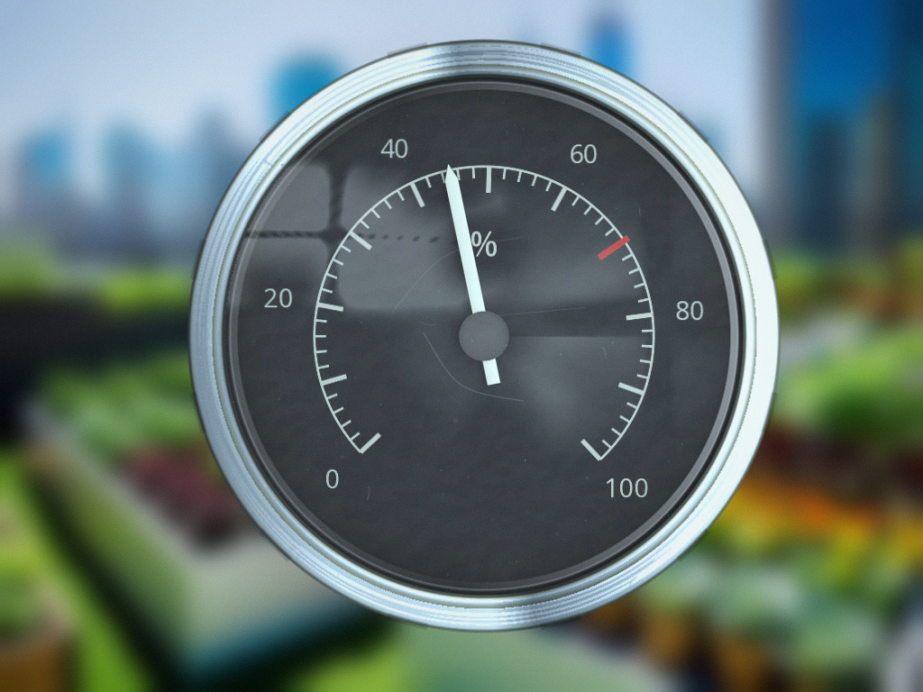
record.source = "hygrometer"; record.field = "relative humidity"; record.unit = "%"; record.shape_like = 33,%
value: 45,%
